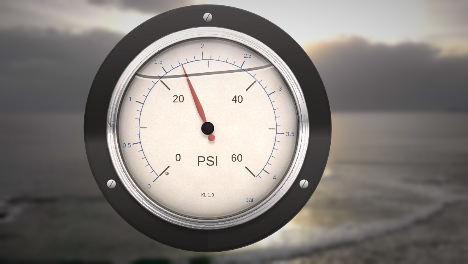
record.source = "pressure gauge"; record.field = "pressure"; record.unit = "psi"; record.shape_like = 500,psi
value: 25,psi
